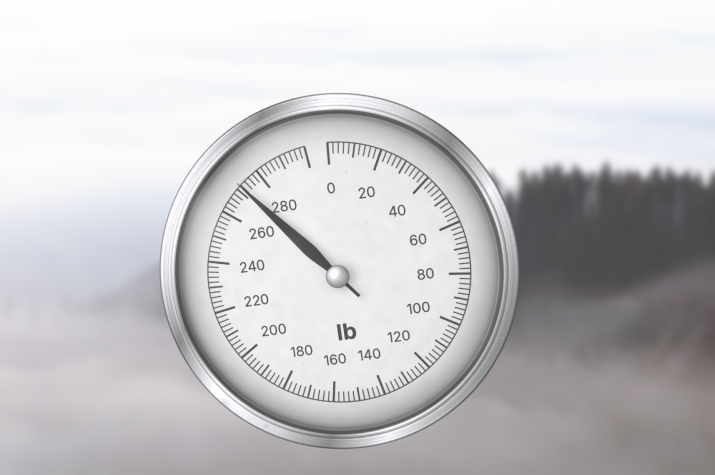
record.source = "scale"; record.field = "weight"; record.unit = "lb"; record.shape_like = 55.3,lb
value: 272,lb
